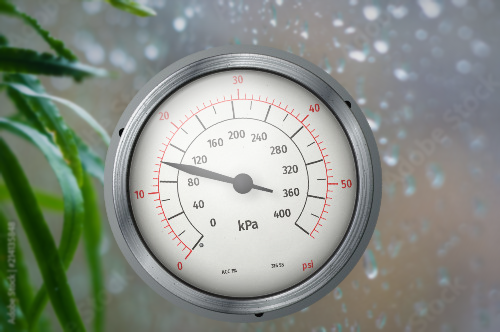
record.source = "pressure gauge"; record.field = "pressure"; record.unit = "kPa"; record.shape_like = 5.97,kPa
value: 100,kPa
